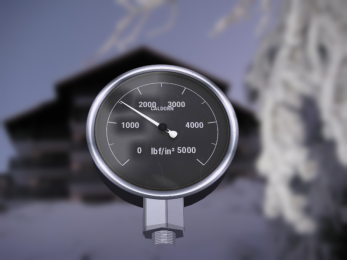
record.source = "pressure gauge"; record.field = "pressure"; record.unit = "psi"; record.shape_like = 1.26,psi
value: 1500,psi
